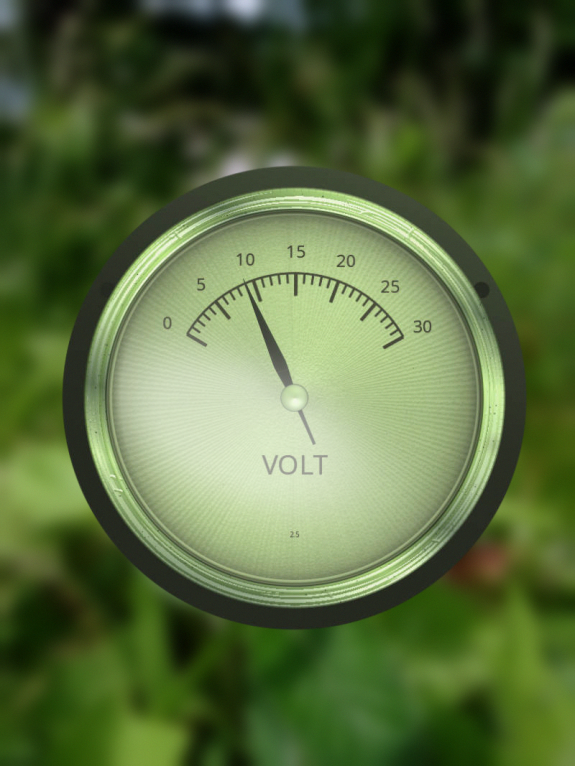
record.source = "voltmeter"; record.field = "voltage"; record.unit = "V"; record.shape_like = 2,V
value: 9,V
